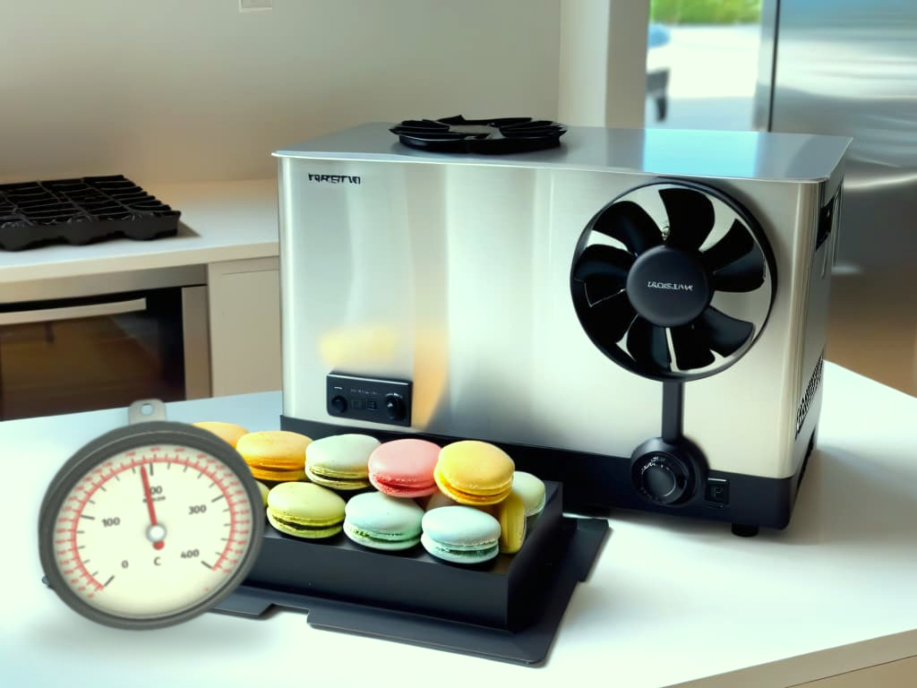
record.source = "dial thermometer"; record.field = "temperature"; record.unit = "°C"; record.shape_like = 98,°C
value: 190,°C
